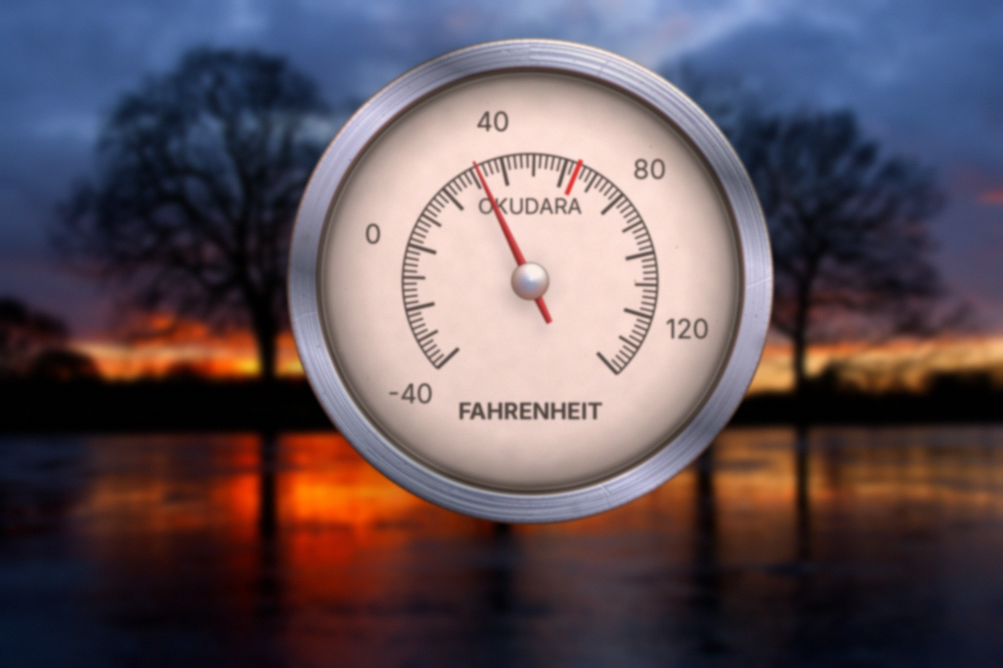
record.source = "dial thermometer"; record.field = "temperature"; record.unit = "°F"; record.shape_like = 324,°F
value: 32,°F
